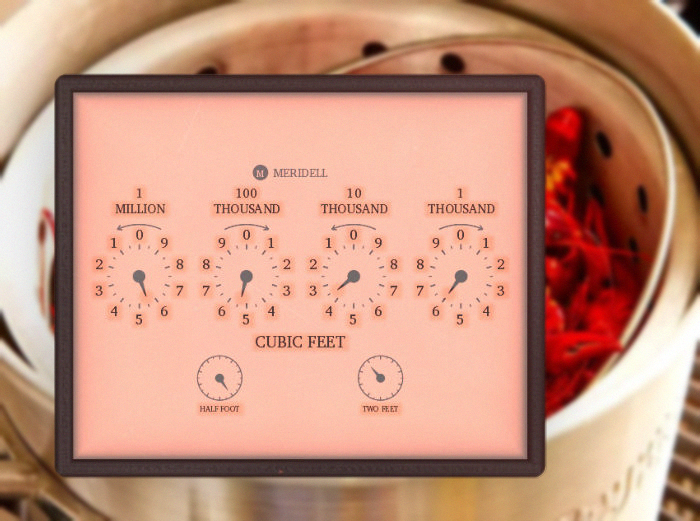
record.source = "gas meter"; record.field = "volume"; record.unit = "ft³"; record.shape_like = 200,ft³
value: 553600,ft³
